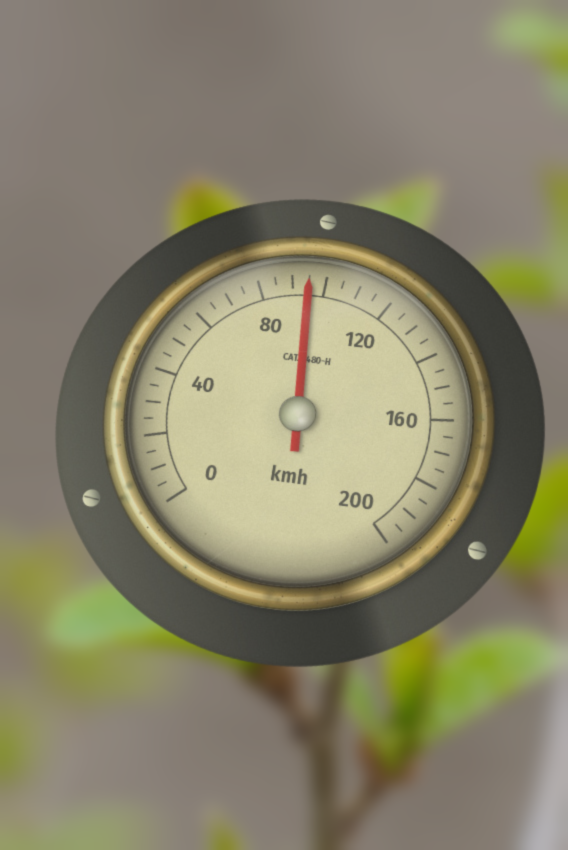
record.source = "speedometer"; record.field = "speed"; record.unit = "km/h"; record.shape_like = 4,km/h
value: 95,km/h
